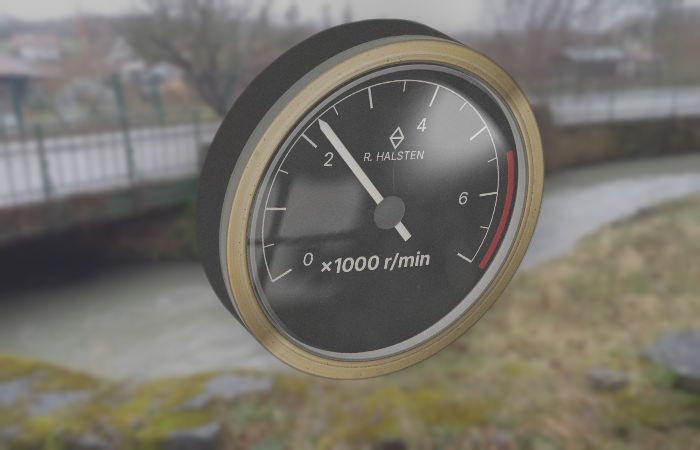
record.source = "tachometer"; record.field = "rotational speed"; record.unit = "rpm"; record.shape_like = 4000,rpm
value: 2250,rpm
